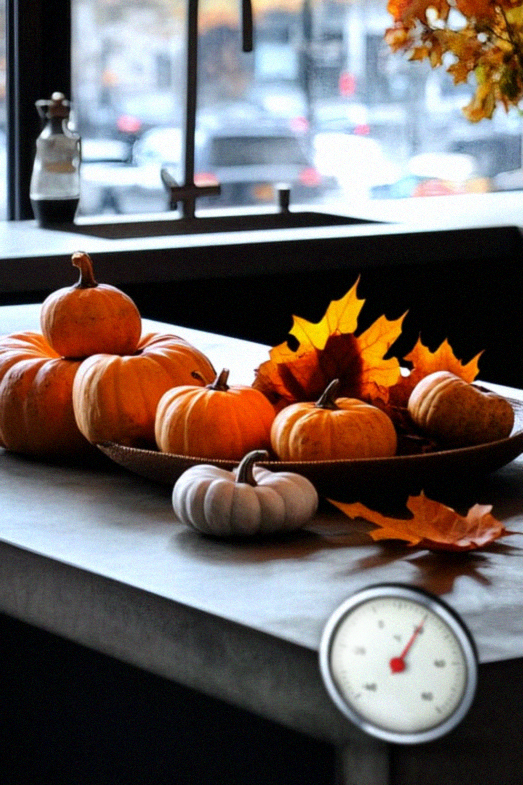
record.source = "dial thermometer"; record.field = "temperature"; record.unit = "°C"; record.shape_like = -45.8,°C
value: 20,°C
